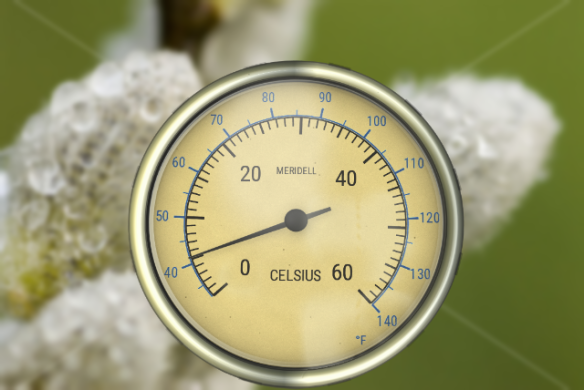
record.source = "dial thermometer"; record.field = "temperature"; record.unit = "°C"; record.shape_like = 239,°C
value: 5,°C
